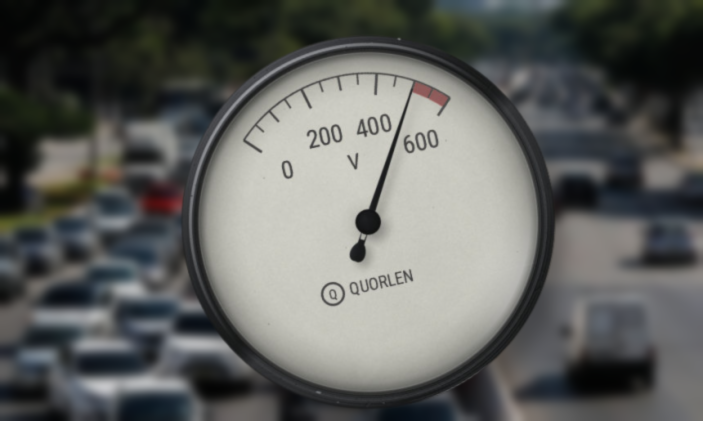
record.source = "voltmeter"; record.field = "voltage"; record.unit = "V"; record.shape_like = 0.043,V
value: 500,V
